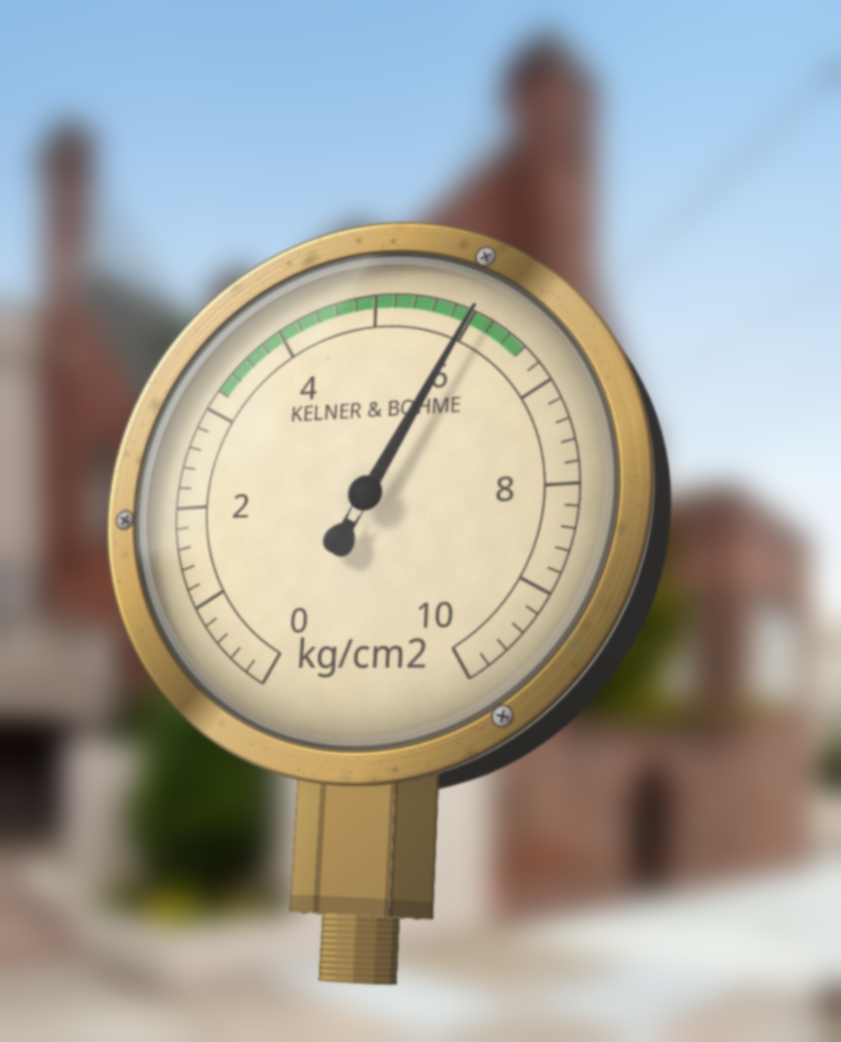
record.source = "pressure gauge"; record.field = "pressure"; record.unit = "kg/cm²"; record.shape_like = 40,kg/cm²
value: 6,kg/cm²
